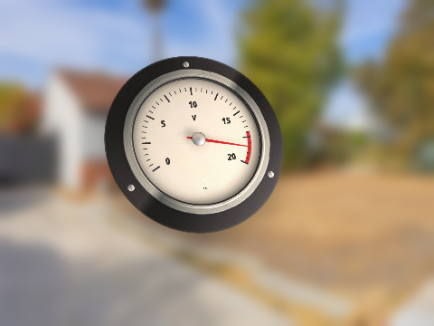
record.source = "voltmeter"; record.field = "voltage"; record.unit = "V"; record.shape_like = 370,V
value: 18.5,V
